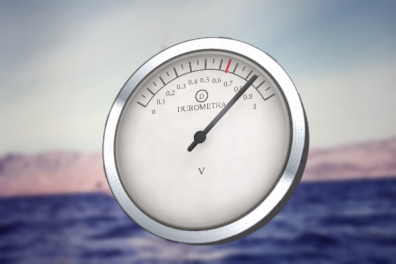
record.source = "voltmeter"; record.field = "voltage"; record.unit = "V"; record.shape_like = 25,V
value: 0.85,V
